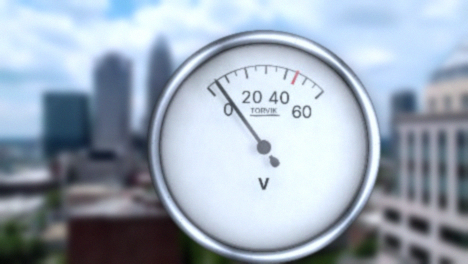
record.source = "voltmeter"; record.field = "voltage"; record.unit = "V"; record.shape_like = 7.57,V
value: 5,V
